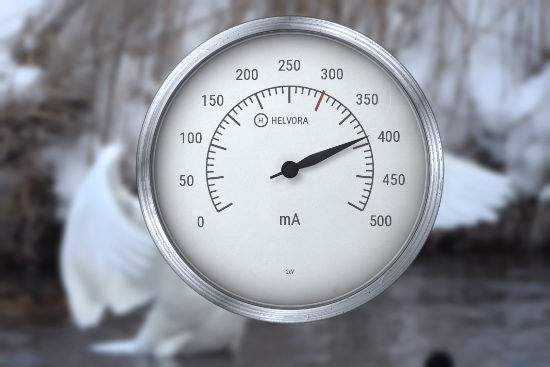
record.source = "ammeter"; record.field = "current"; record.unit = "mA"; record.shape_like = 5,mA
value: 390,mA
